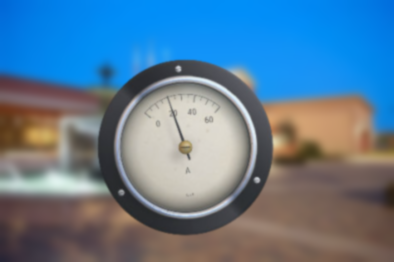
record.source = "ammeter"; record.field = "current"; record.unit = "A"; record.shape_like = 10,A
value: 20,A
